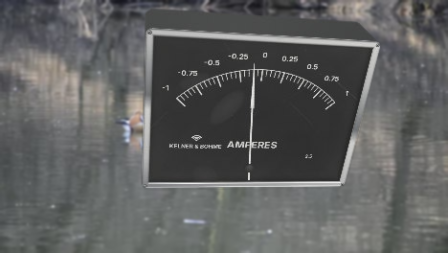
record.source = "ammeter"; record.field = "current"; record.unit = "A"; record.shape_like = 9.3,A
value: -0.1,A
